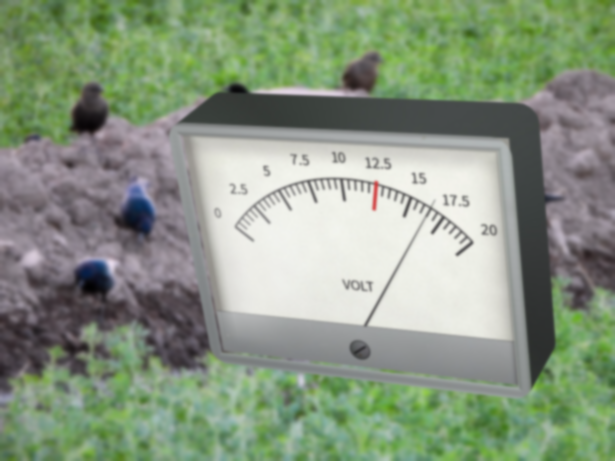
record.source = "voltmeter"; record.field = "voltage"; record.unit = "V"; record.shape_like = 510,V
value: 16.5,V
